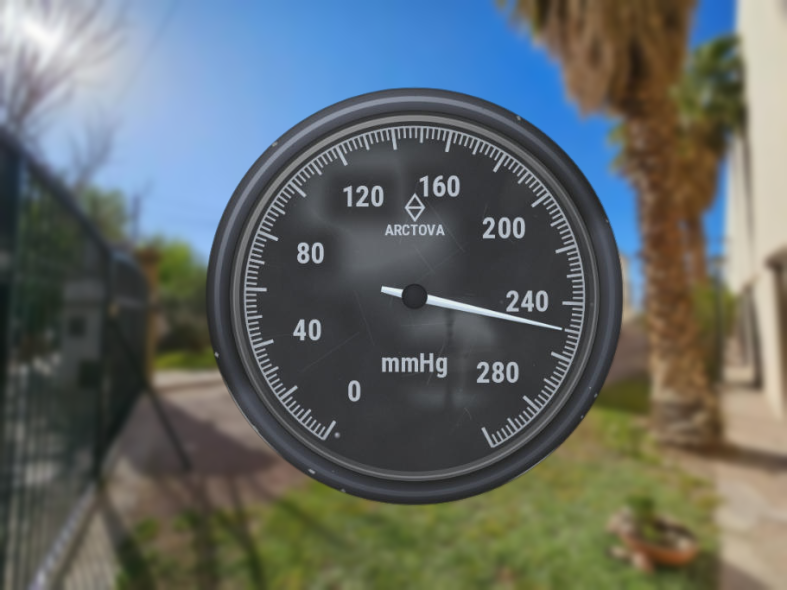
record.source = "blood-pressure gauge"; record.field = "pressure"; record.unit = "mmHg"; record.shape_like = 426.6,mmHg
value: 250,mmHg
